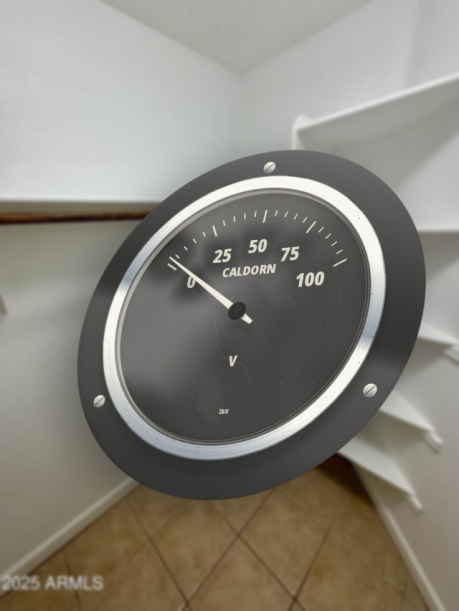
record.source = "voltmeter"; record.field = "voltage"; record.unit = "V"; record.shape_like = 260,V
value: 2.5,V
